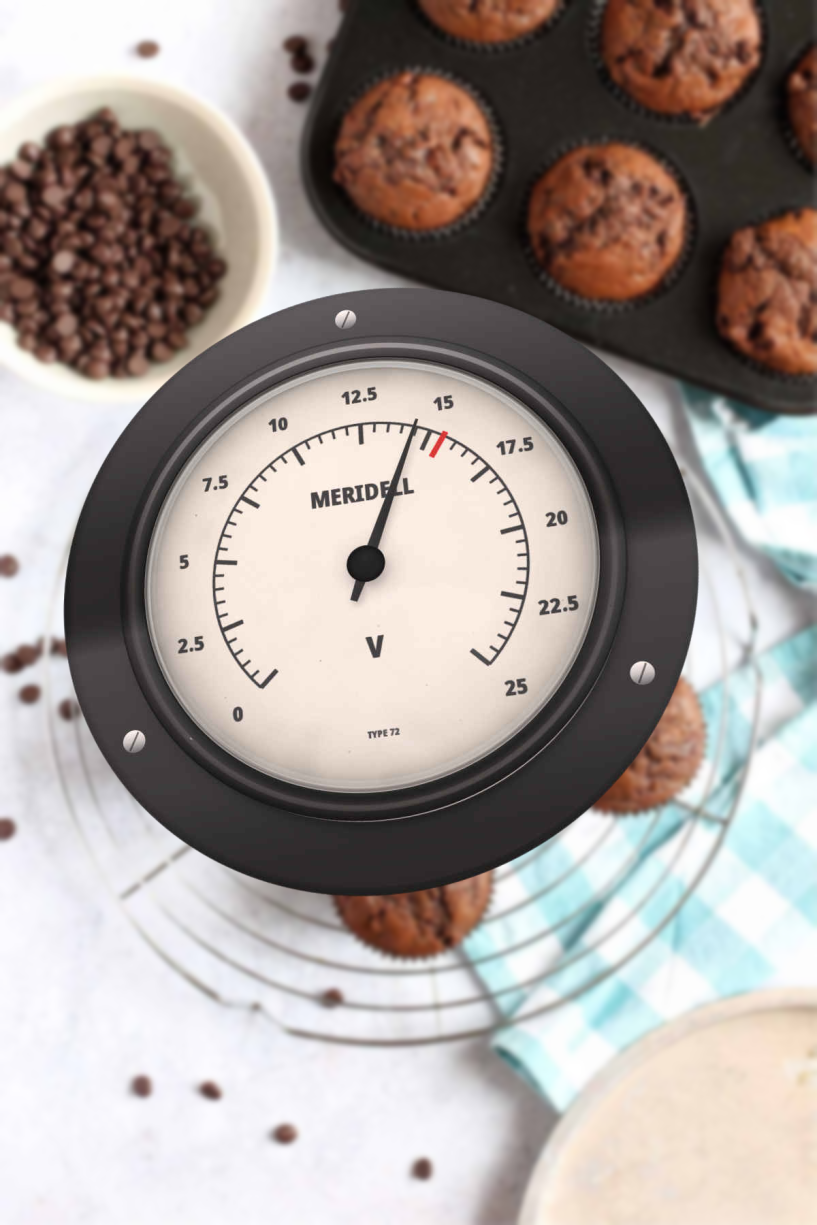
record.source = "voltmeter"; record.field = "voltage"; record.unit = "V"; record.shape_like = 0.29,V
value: 14.5,V
